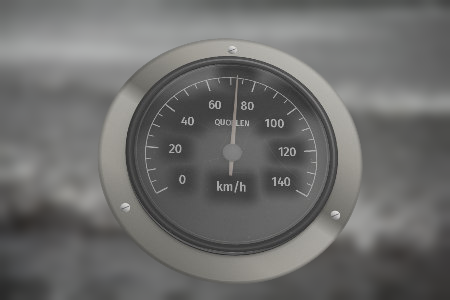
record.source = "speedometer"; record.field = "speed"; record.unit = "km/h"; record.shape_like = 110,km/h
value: 72.5,km/h
